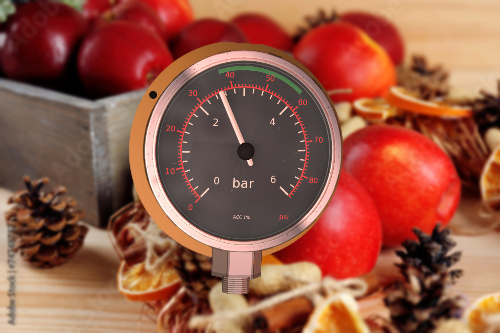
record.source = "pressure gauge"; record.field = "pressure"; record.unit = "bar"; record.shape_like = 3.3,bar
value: 2.5,bar
